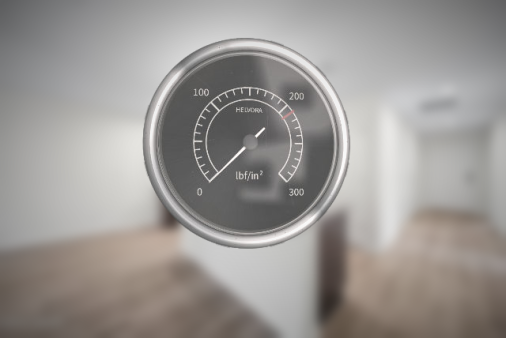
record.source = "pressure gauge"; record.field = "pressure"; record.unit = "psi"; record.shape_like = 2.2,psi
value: 0,psi
